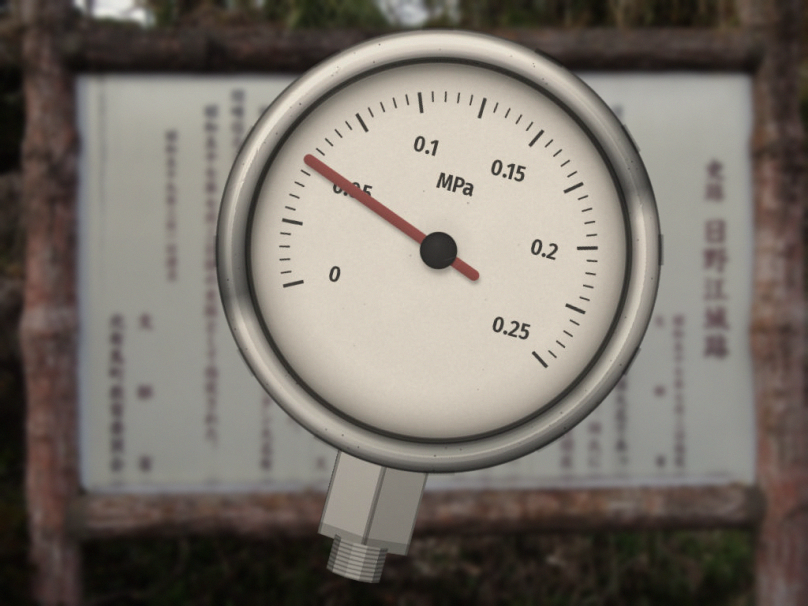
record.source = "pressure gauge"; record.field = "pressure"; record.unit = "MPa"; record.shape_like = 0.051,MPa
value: 0.05,MPa
